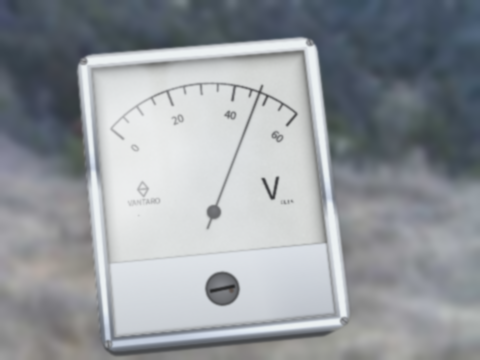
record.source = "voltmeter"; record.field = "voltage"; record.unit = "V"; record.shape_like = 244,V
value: 47.5,V
